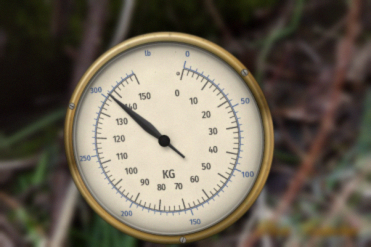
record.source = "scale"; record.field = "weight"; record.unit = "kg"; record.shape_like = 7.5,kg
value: 138,kg
